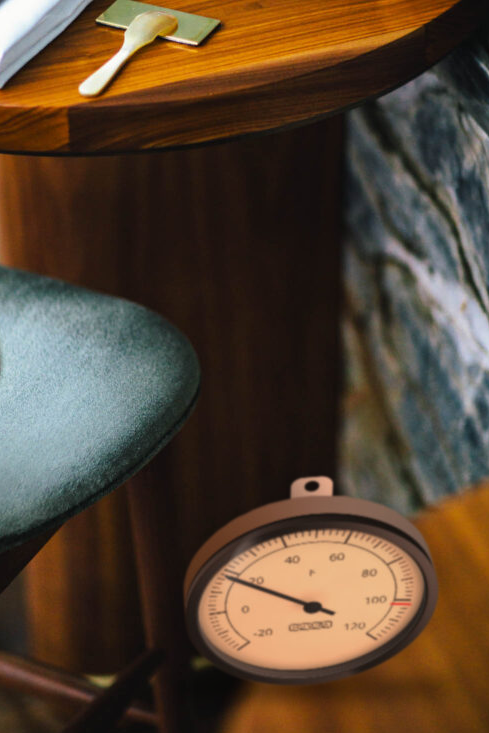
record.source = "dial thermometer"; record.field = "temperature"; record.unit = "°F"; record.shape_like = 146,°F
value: 20,°F
